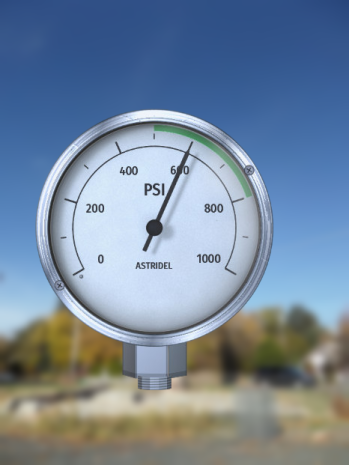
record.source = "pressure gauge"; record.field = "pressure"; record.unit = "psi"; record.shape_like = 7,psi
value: 600,psi
